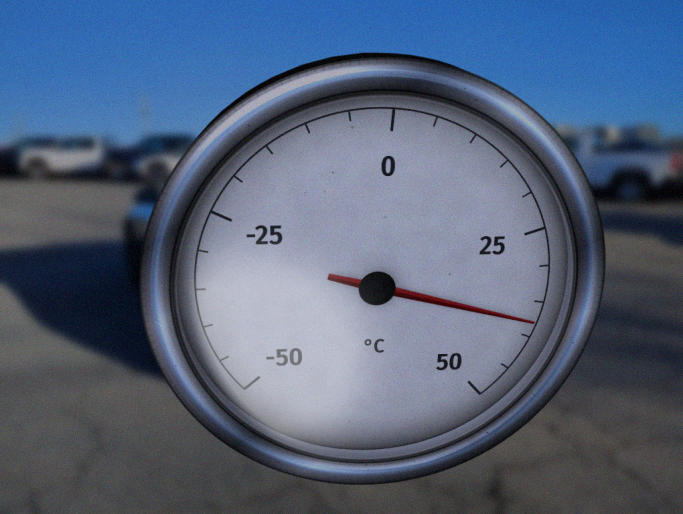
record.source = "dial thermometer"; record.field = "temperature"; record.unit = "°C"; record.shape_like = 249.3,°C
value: 37.5,°C
